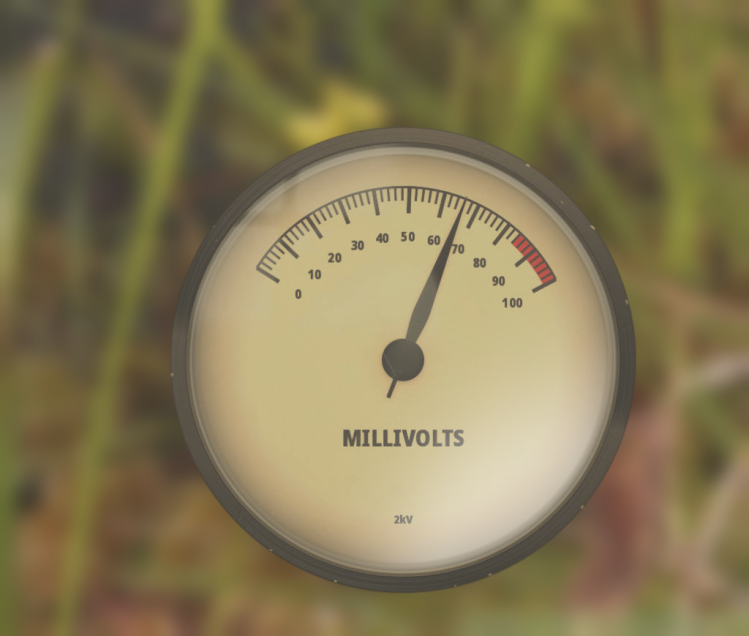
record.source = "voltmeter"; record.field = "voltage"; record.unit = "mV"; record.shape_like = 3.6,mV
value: 66,mV
